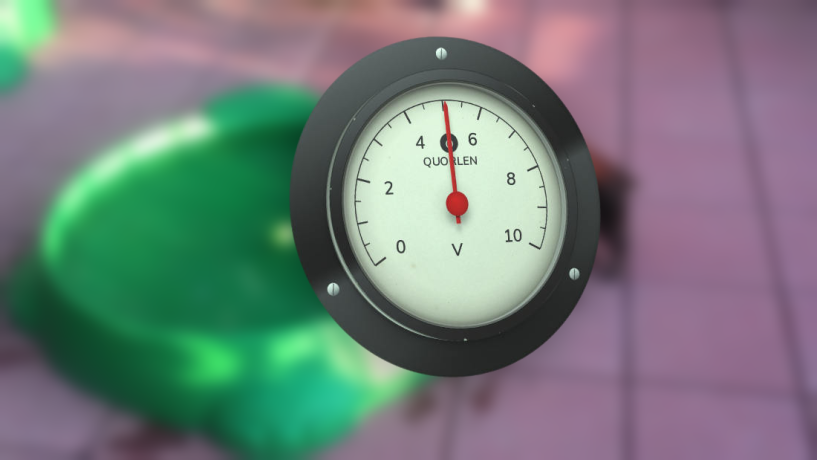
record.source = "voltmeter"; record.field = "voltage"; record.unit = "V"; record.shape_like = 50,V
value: 5,V
